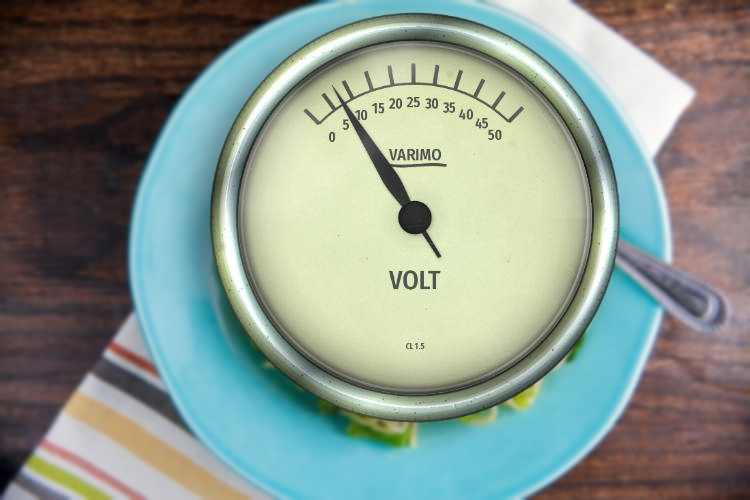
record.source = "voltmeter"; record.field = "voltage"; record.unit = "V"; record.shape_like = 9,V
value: 7.5,V
